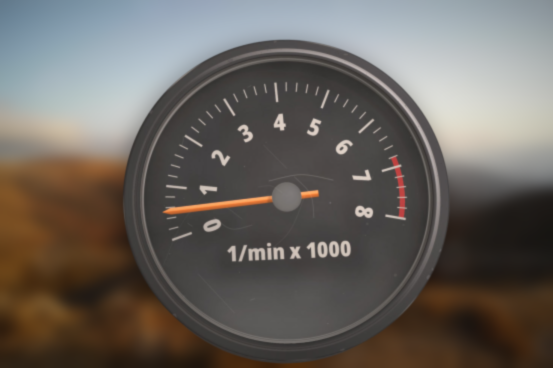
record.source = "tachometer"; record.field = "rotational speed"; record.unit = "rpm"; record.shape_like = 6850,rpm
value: 500,rpm
